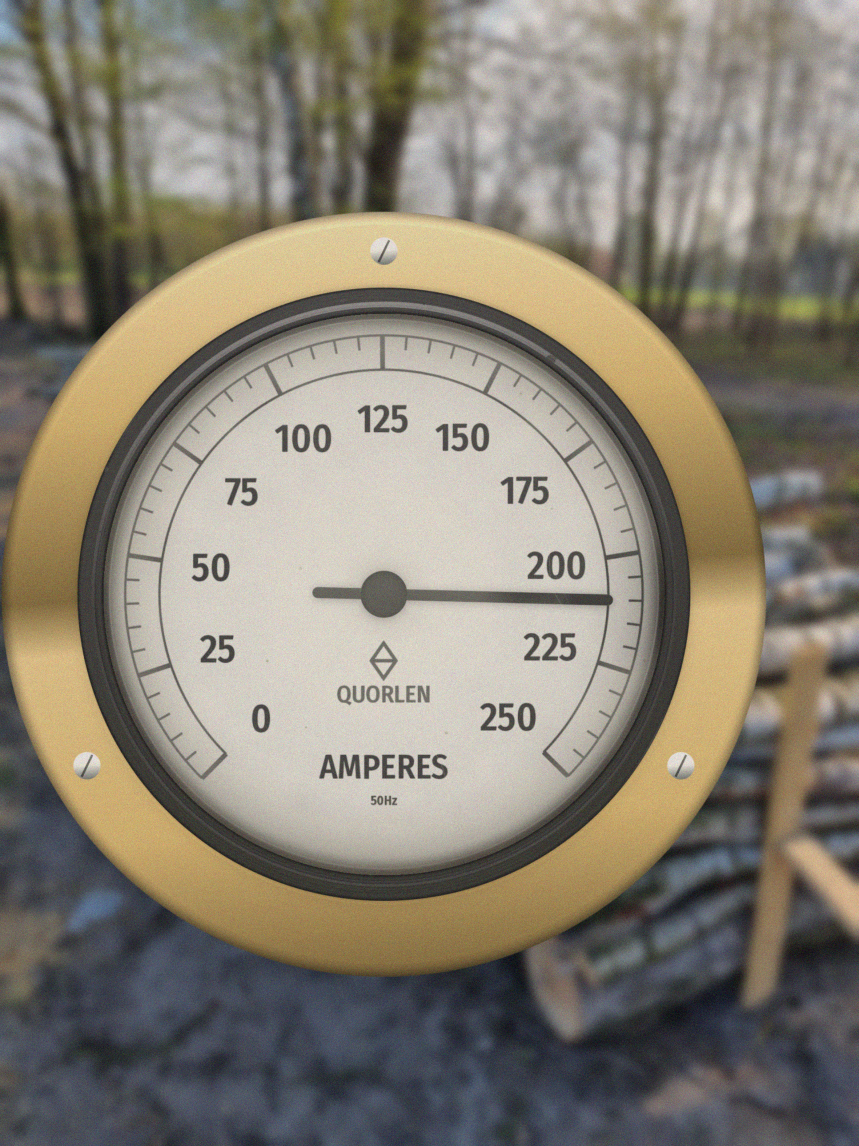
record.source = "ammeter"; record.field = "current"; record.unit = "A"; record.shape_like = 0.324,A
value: 210,A
